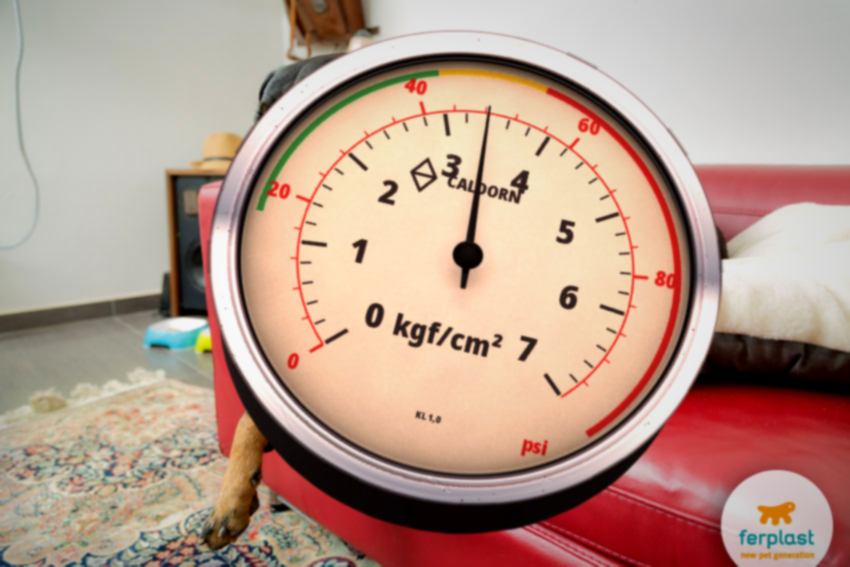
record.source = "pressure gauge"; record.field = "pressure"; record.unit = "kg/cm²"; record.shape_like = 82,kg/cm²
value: 3.4,kg/cm²
